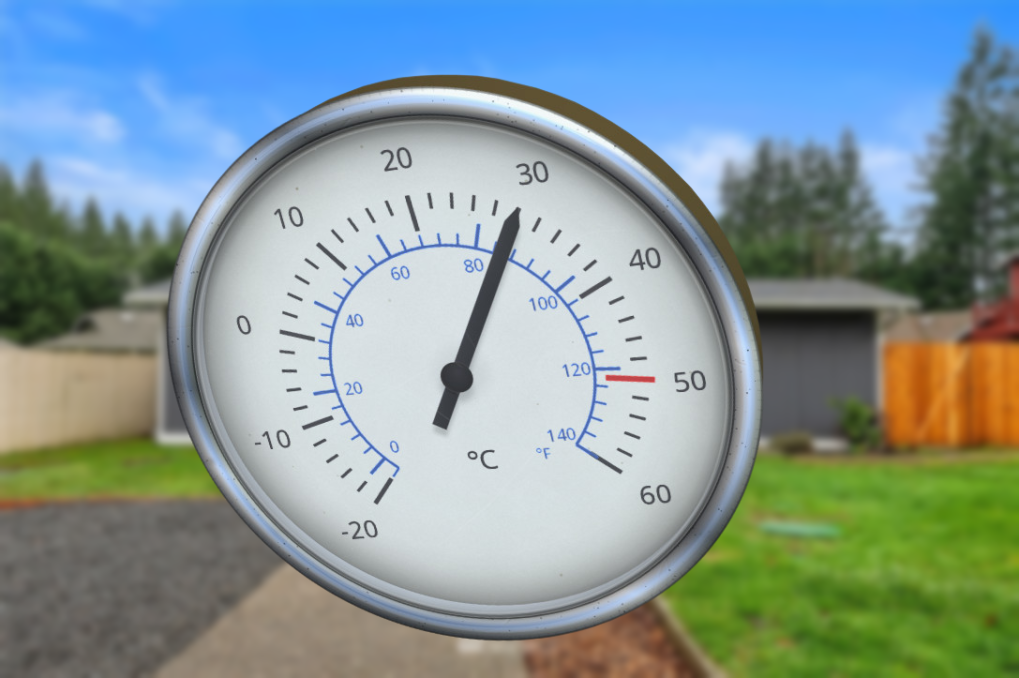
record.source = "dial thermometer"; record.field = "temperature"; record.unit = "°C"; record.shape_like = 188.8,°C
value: 30,°C
